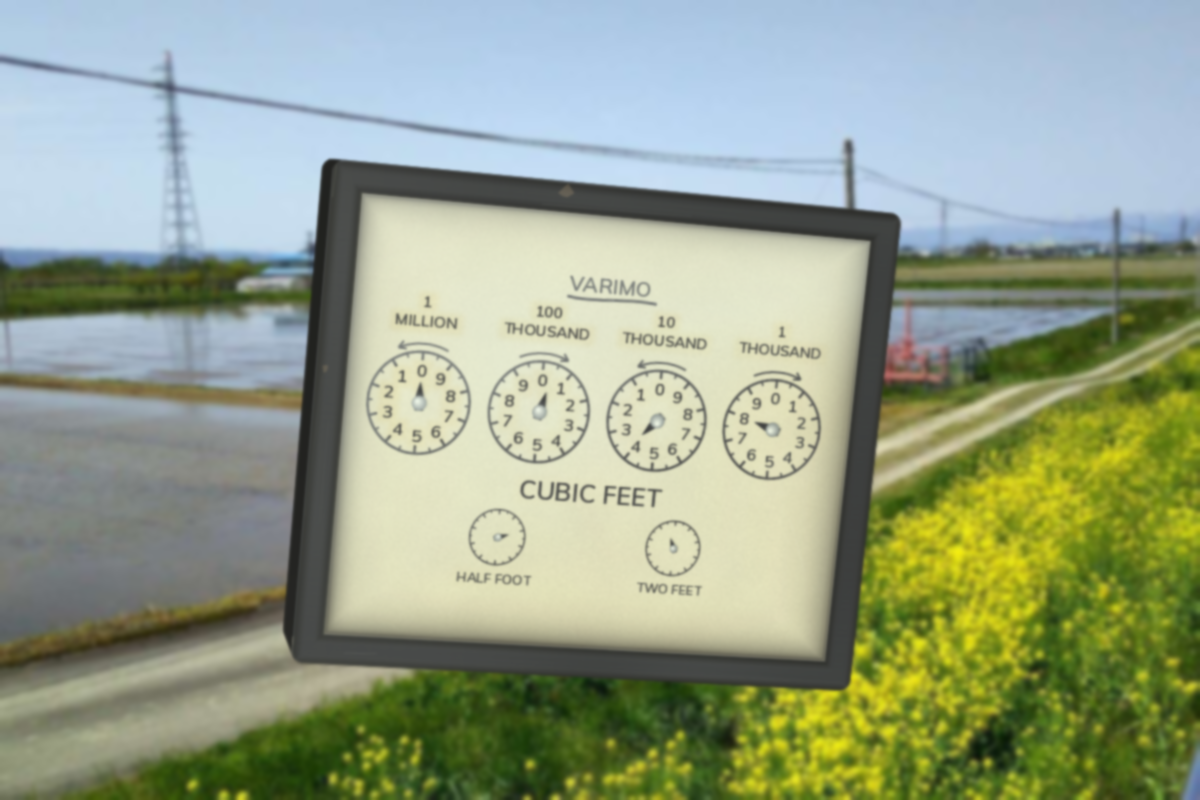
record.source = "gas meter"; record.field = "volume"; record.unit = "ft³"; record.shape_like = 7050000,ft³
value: 3800,ft³
